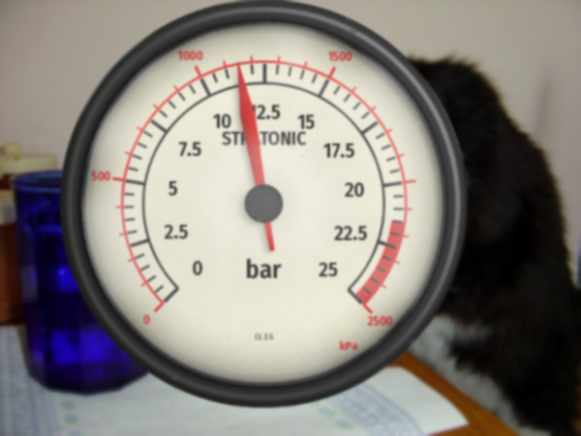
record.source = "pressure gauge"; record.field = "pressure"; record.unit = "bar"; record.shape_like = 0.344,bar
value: 11.5,bar
